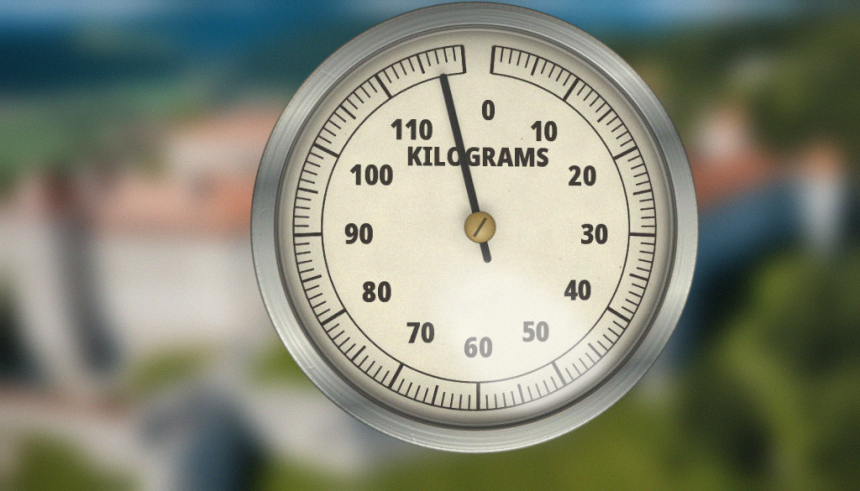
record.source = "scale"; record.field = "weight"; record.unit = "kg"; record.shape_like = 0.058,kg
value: 117,kg
